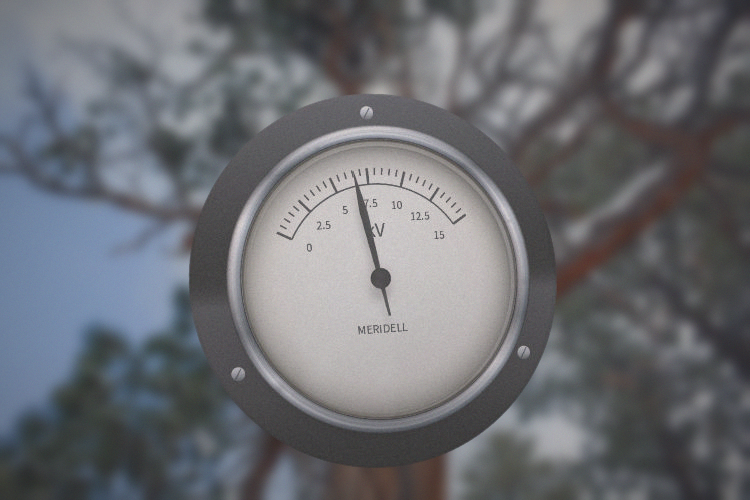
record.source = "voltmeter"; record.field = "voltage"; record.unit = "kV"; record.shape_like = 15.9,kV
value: 6.5,kV
